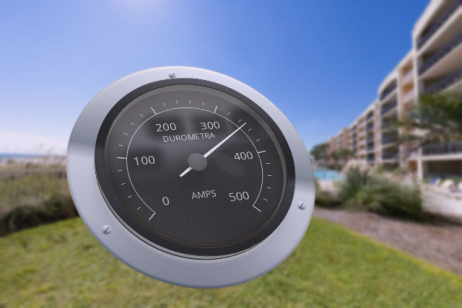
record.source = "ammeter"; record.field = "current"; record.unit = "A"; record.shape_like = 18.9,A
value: 350,A
